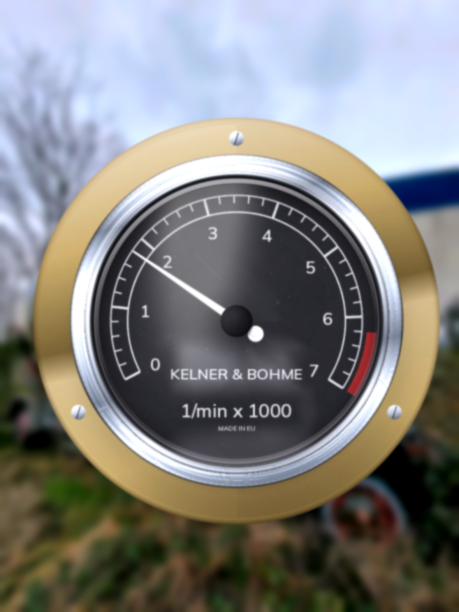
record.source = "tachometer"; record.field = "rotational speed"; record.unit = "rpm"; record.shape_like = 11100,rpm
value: 1800,rpm
